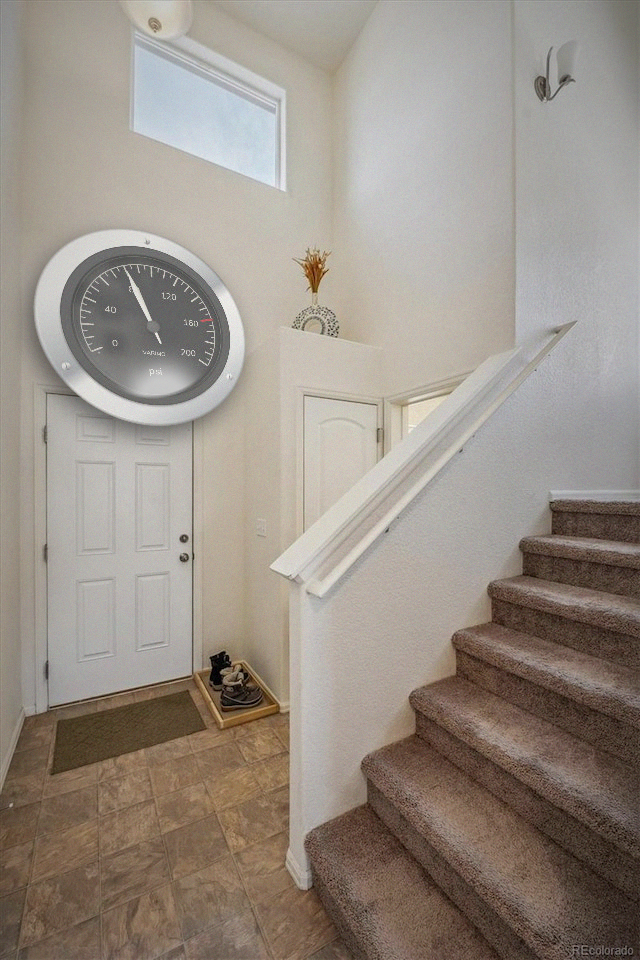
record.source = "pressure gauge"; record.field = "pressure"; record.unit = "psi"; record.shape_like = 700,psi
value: 80,psi
